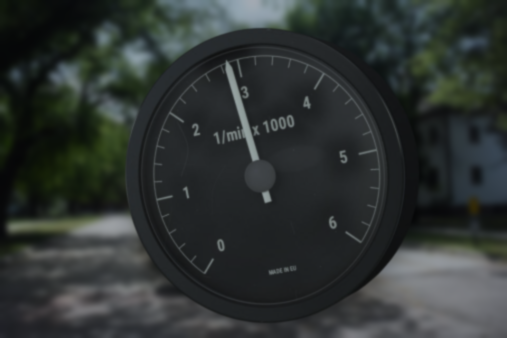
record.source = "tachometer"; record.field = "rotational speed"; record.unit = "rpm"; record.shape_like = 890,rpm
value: 2900,rpm
